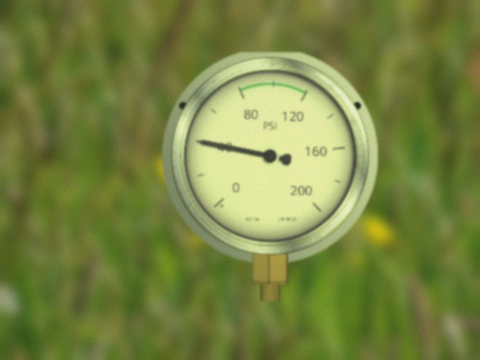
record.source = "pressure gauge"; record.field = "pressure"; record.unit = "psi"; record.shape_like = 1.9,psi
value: 40,psi
